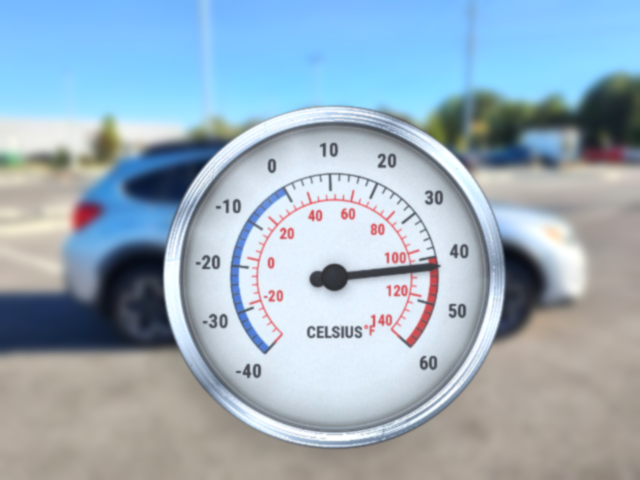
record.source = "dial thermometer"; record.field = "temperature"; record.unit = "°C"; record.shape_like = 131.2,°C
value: 42,°C
